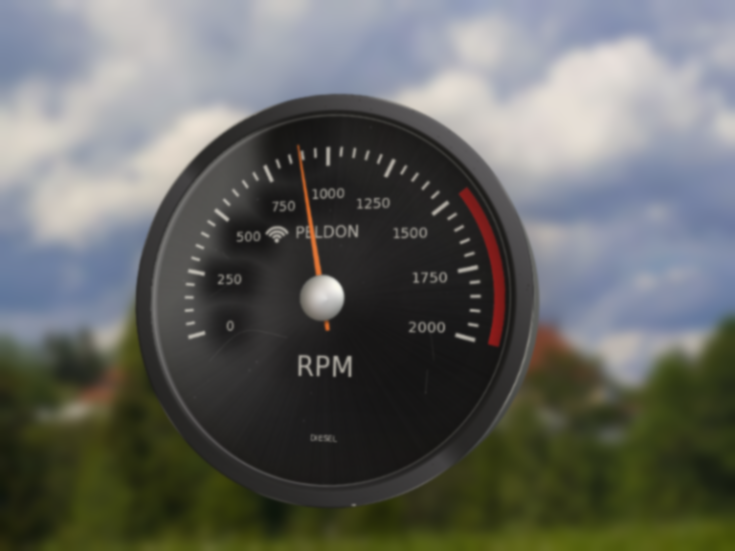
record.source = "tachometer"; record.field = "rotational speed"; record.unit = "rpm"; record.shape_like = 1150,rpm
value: 900,rpm
